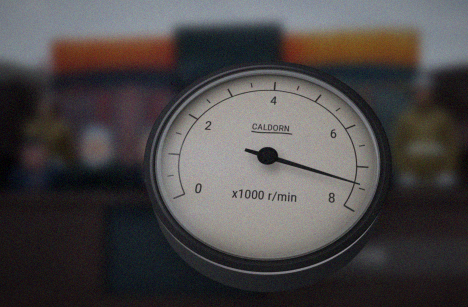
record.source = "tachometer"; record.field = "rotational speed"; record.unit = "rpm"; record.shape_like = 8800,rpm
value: 7500,rpm
